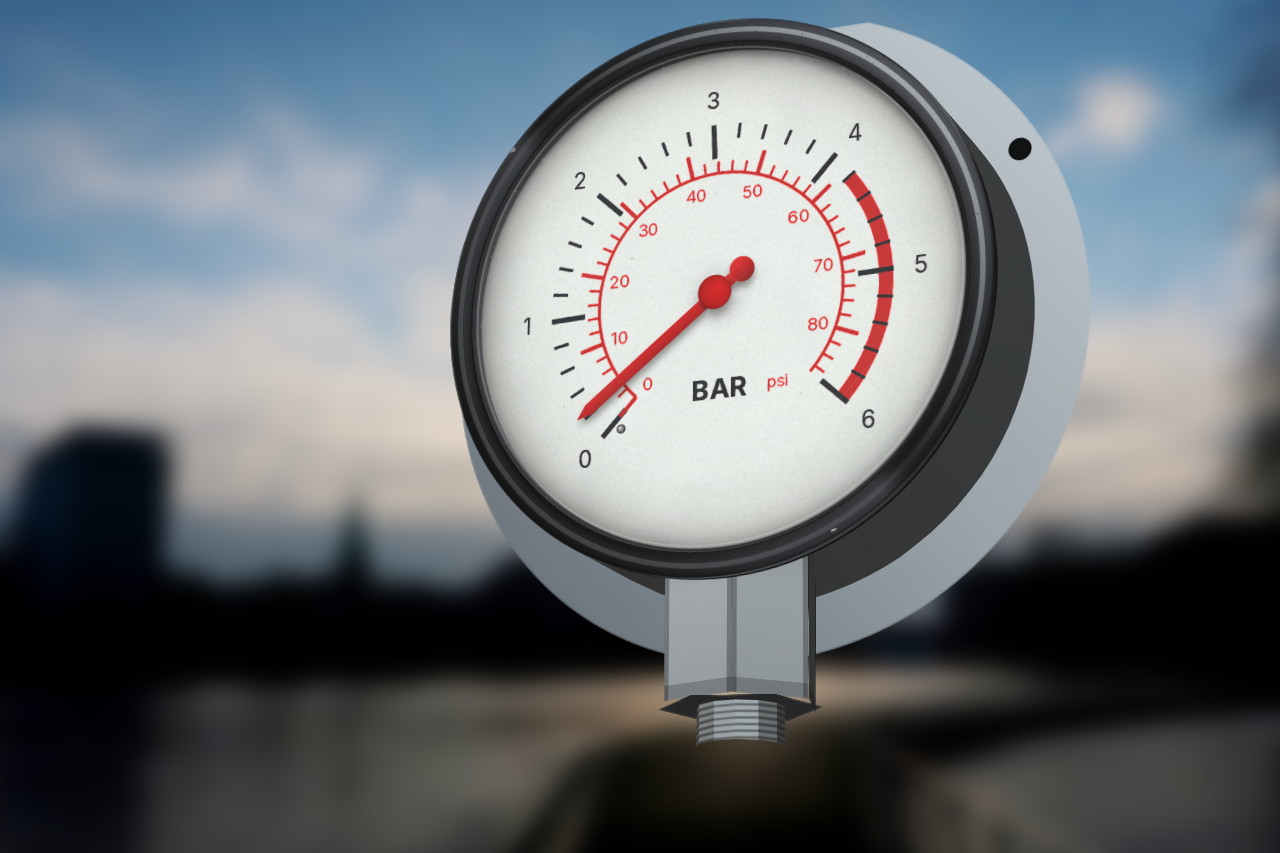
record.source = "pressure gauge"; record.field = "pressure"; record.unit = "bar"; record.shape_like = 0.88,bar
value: 0.2,bar
